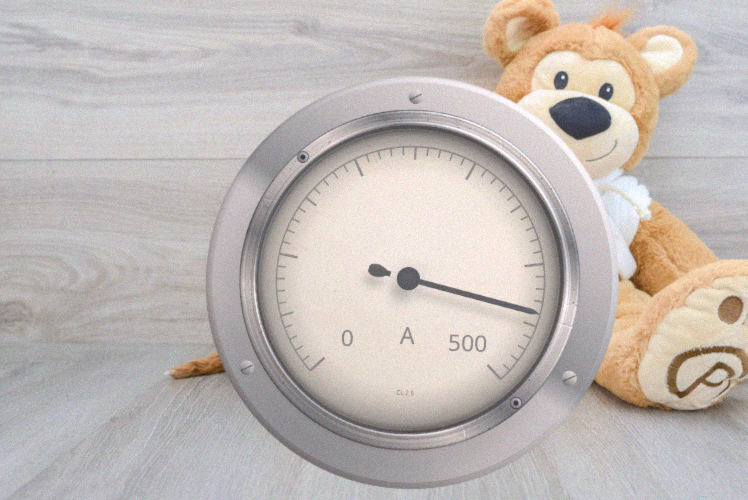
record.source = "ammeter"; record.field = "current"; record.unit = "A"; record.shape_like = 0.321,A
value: 440,A
